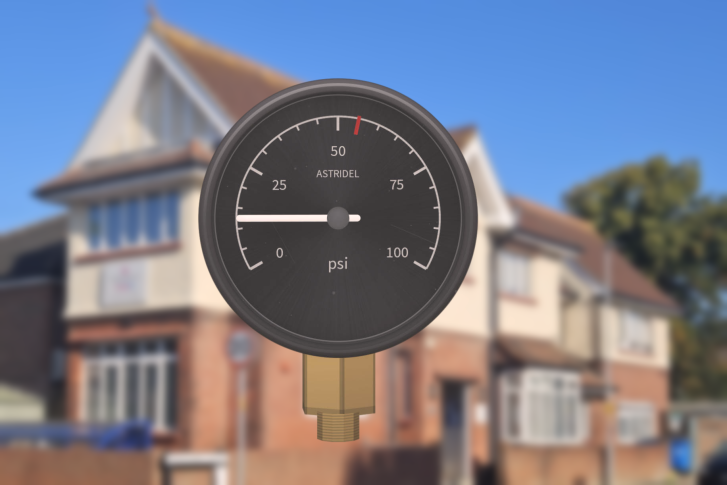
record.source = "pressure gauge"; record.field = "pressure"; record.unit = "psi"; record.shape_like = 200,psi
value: 12.5,psi
